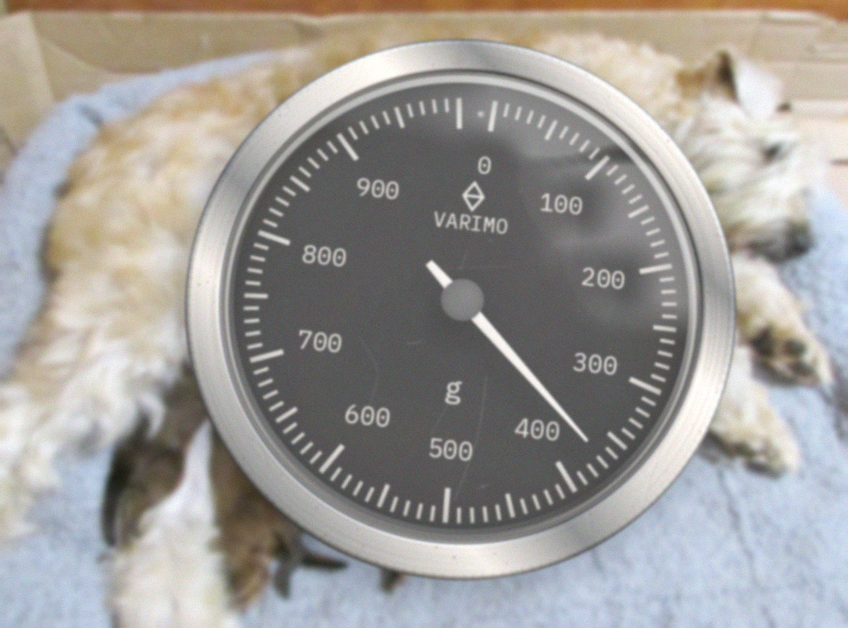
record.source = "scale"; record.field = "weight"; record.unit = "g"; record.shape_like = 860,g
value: 370,g
